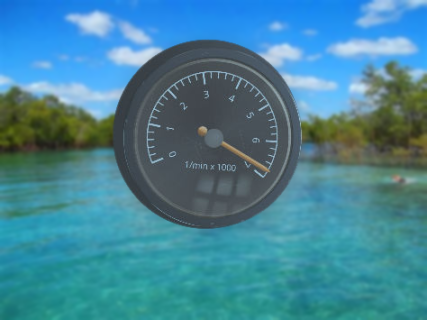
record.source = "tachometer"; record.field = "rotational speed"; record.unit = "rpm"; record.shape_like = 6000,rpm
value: 6800,rpm
